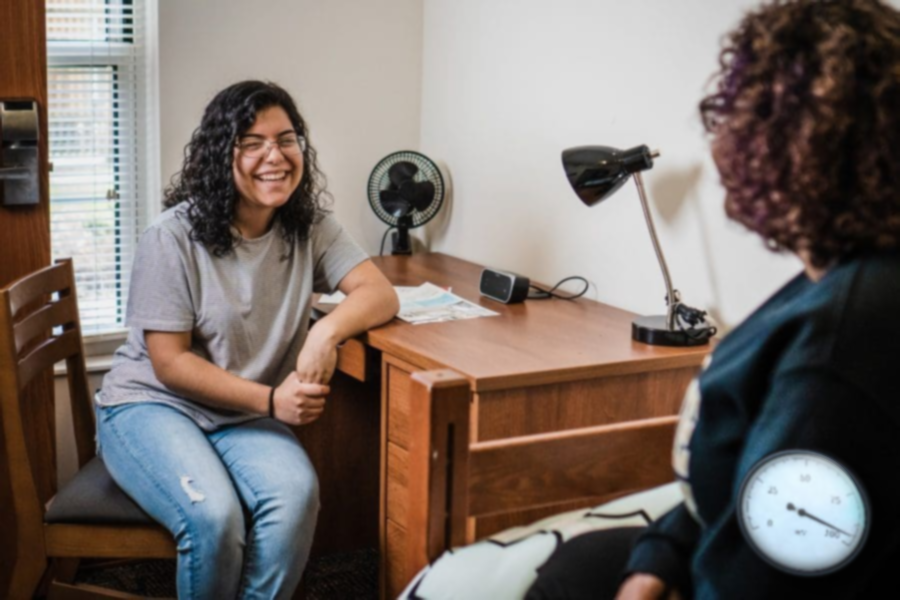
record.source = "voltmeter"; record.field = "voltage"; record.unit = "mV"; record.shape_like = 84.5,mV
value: 95,mV
